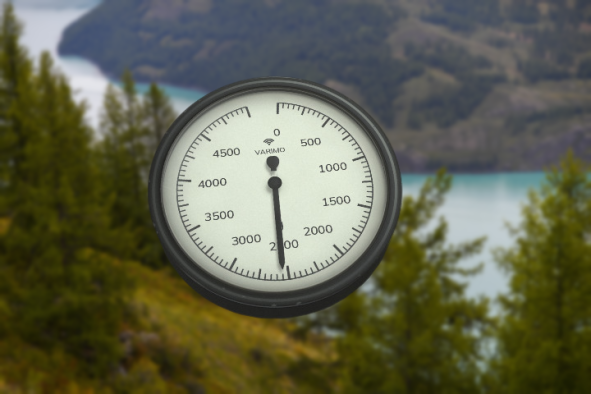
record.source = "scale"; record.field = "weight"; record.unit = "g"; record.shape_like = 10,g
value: 2550,g
